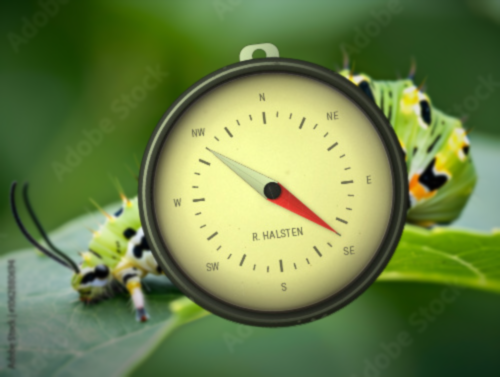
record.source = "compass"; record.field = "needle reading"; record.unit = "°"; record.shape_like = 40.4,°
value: 130,°
